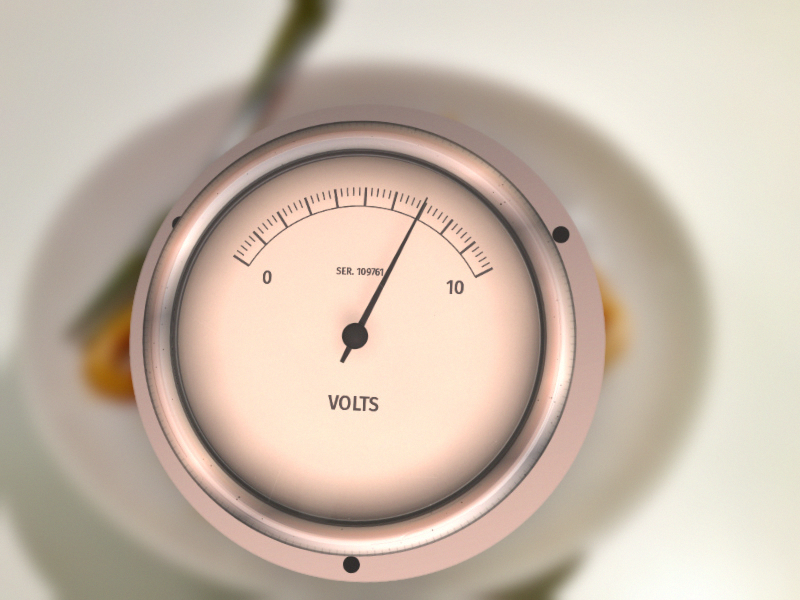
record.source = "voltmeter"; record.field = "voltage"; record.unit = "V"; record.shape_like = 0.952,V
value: 7,V
